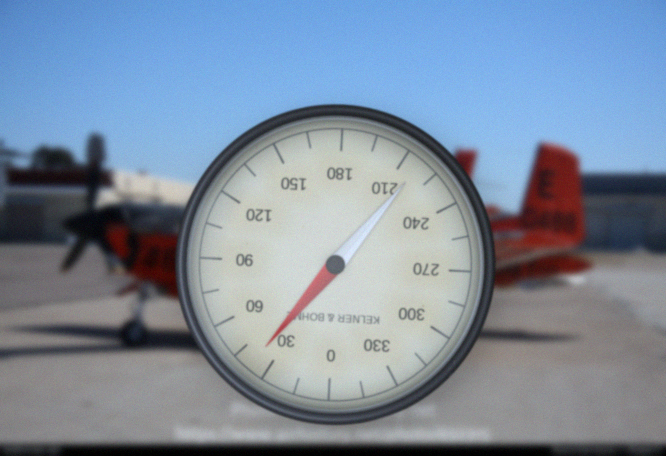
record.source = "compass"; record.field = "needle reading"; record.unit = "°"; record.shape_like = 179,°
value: 37.5,°
